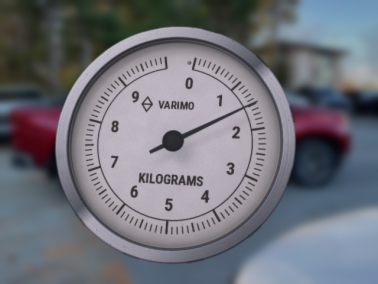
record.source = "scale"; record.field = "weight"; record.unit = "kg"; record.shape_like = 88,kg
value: 1.5,kg
